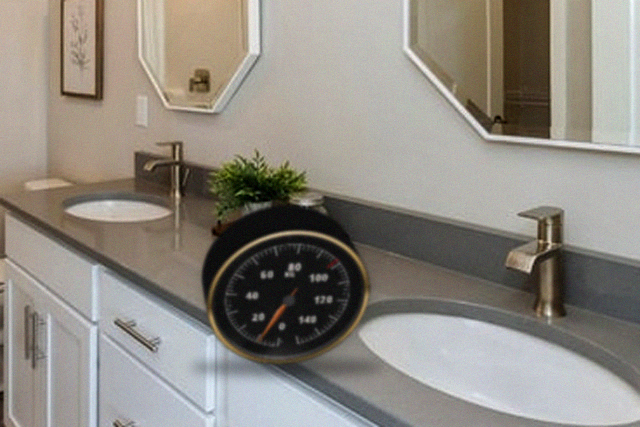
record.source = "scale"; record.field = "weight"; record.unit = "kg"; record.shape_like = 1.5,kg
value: 10,kg
